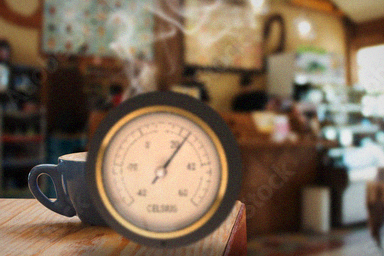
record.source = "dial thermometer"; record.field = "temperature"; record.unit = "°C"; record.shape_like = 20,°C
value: 24,°C
